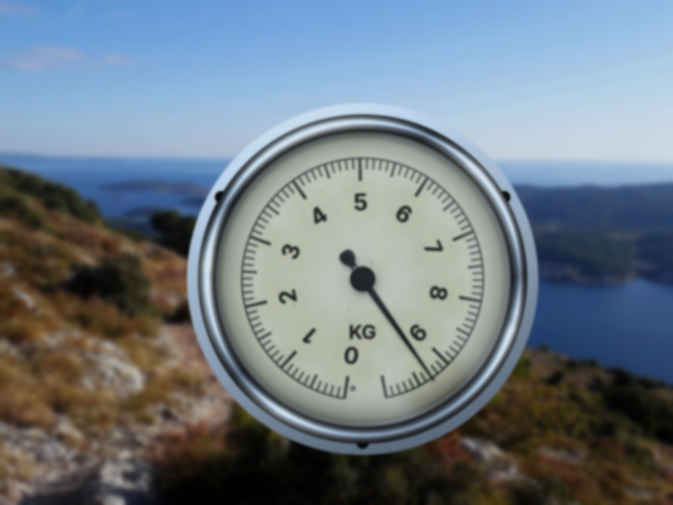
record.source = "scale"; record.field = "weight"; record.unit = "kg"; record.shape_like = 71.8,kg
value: 9.3,kg
